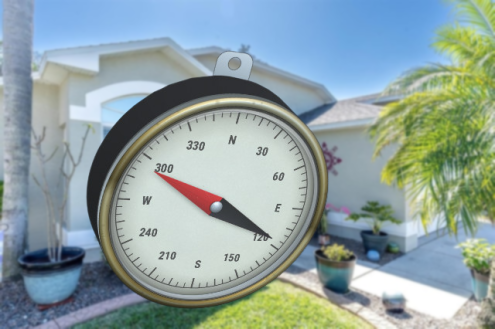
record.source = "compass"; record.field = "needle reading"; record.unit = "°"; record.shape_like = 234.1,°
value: 295,°
